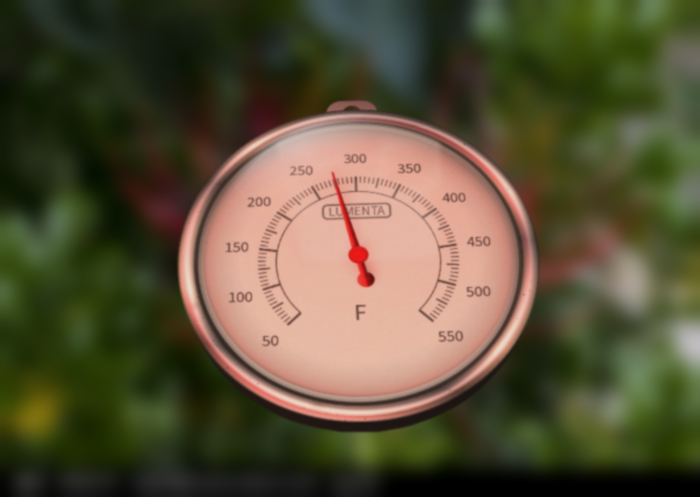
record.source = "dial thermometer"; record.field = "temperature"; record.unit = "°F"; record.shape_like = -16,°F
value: 275,°F
